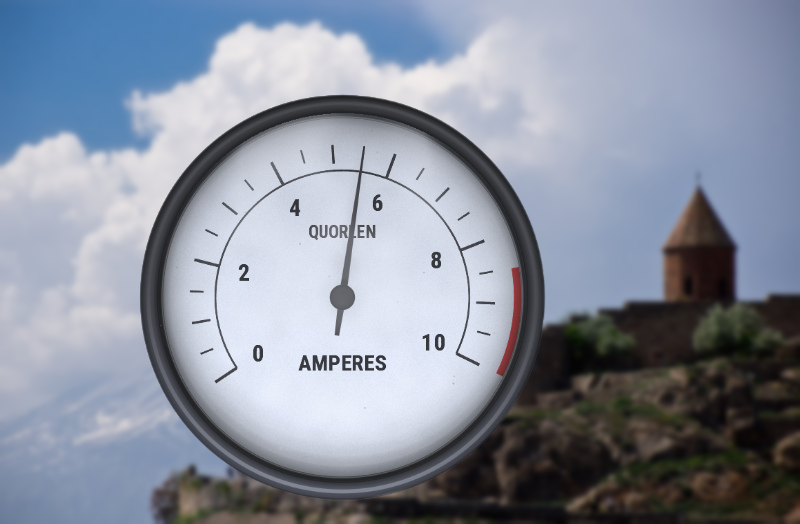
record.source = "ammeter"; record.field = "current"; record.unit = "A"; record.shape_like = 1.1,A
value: 5.5,A
